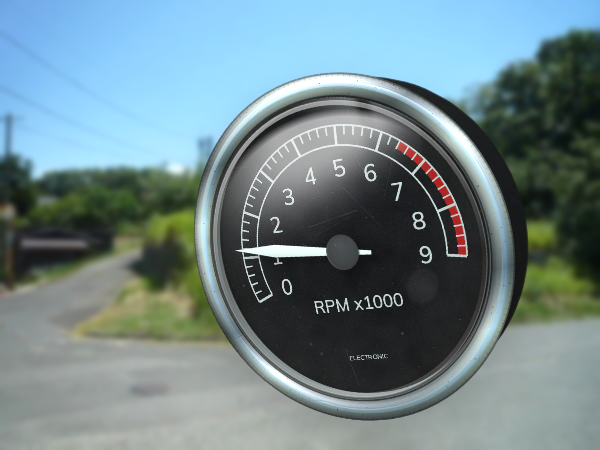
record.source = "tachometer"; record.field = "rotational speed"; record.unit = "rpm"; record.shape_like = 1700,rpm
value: 1200,rpm
